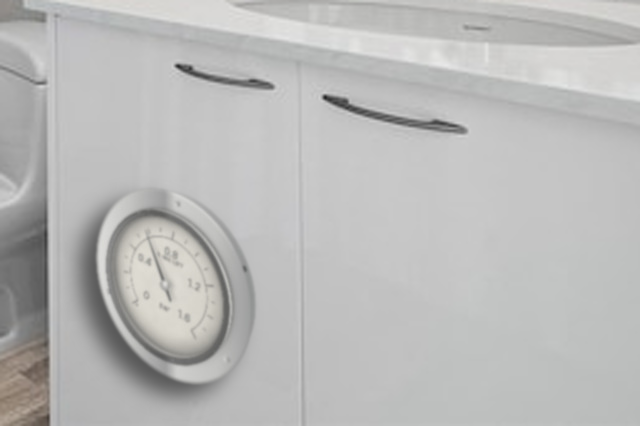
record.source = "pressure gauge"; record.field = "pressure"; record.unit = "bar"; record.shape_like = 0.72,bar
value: 0.6,bar
